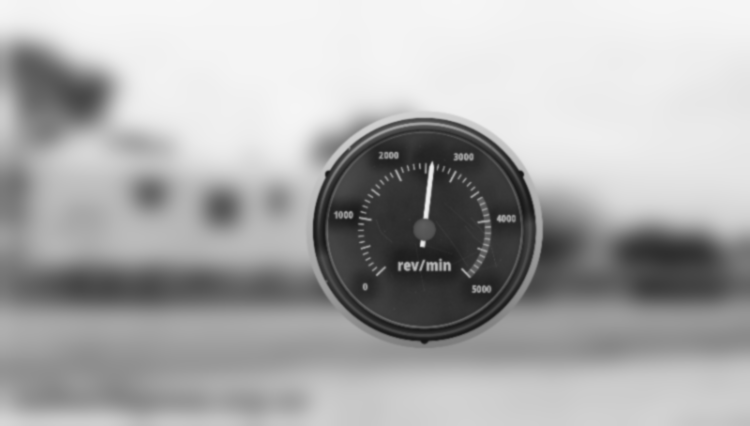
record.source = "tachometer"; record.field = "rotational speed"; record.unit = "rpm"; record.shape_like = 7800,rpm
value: 2600,rpm
